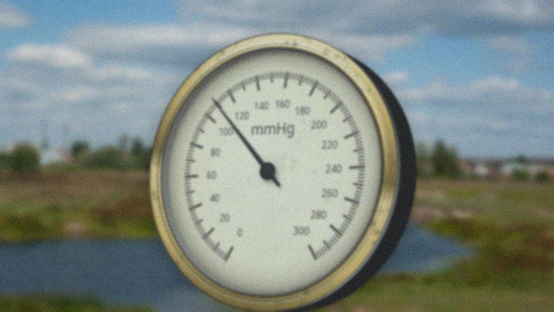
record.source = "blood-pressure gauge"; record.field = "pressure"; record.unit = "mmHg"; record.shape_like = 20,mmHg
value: 110,mmHg
